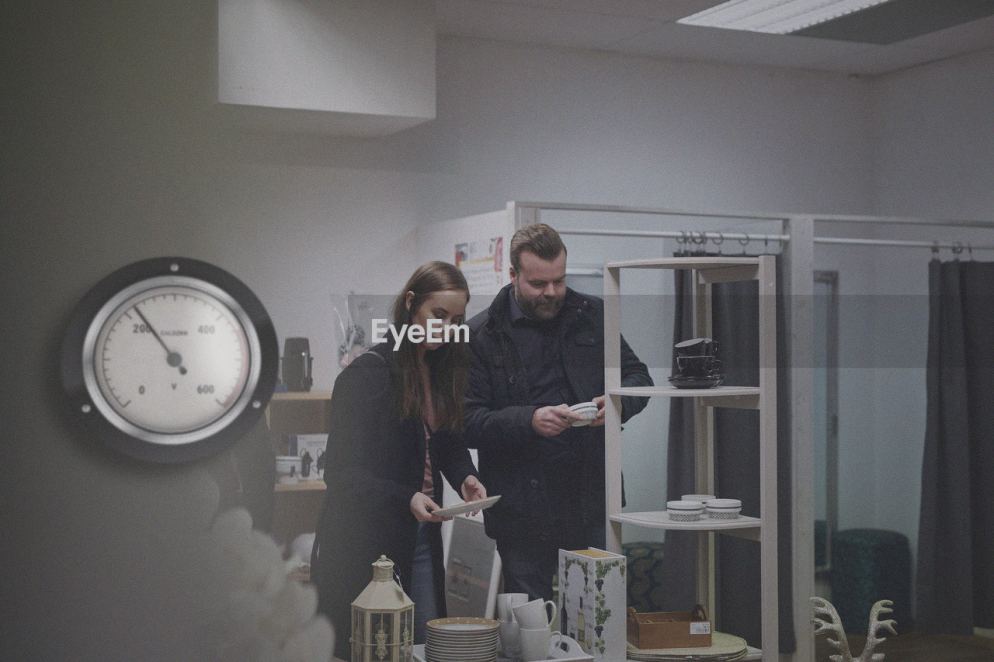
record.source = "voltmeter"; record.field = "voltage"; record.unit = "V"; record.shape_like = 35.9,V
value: 220,V
